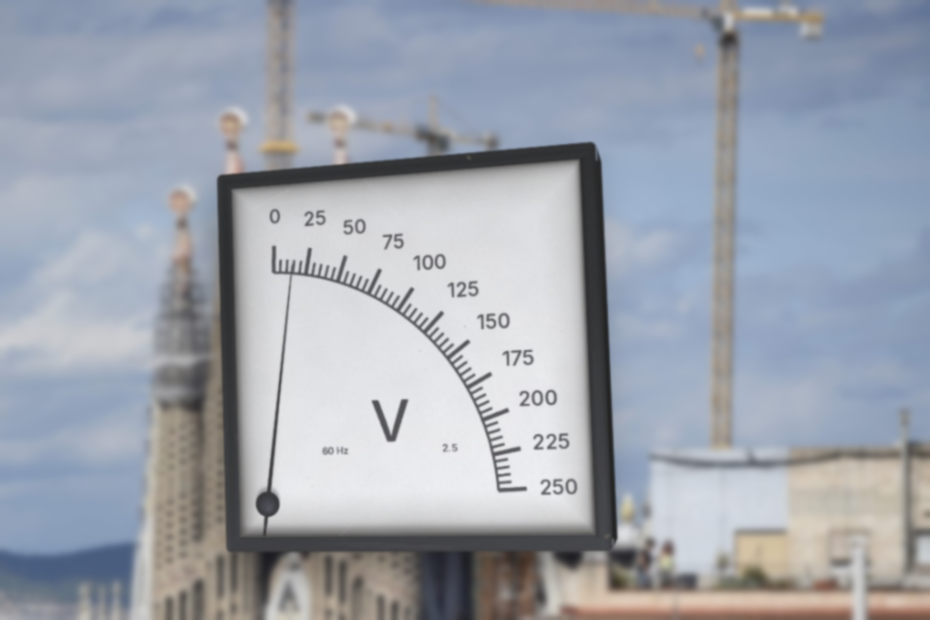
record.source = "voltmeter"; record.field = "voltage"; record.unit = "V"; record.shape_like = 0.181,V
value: 15,V
